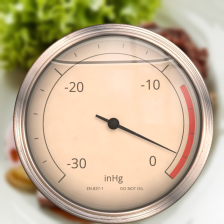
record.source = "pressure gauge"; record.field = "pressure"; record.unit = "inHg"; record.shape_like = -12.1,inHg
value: -2,inHg
